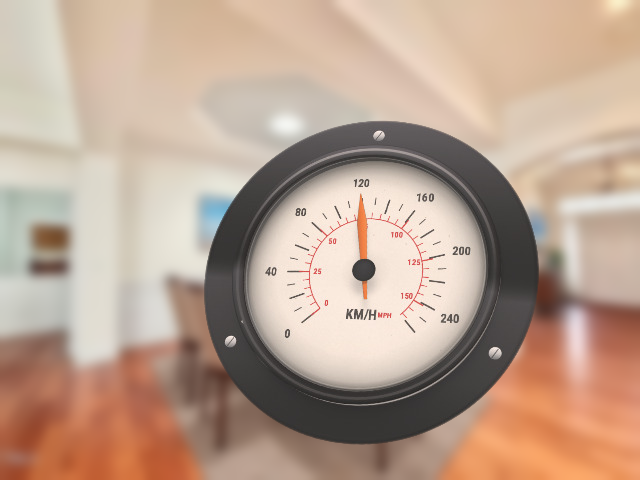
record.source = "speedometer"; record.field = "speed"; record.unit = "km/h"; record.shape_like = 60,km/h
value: 120,km/h
